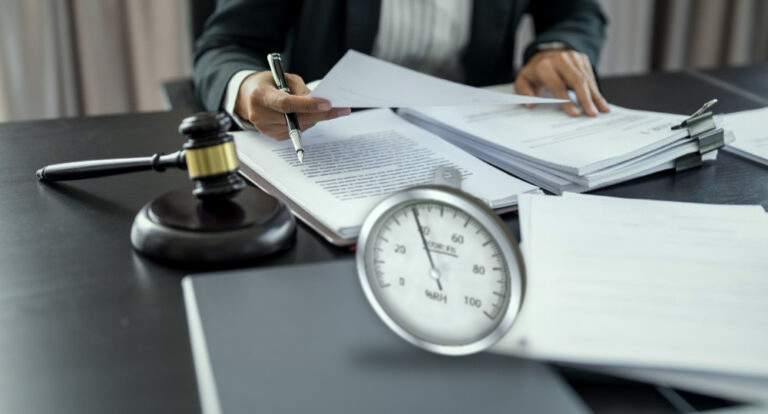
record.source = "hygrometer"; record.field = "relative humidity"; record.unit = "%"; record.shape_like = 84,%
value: 40,%
